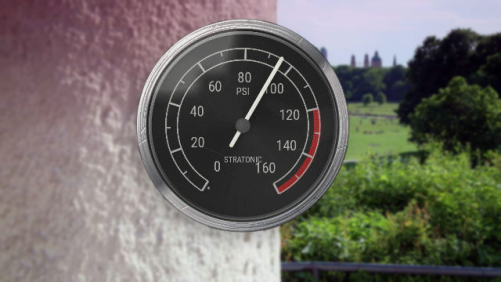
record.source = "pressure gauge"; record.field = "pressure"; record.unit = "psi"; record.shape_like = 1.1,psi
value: 95,psi
